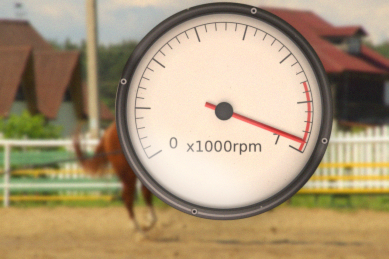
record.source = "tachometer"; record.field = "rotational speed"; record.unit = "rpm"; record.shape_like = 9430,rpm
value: 6800,rpm
